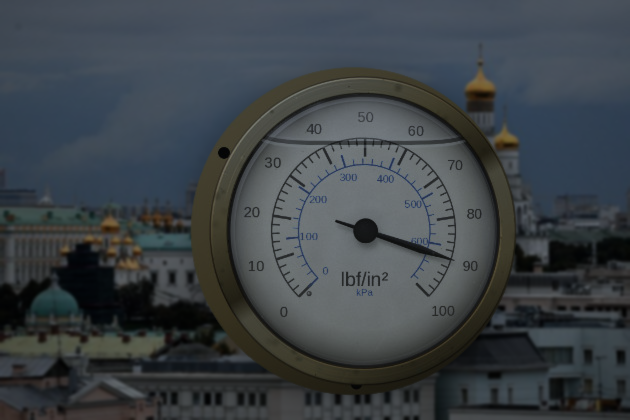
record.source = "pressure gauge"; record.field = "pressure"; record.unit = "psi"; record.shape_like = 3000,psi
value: 90,psi
